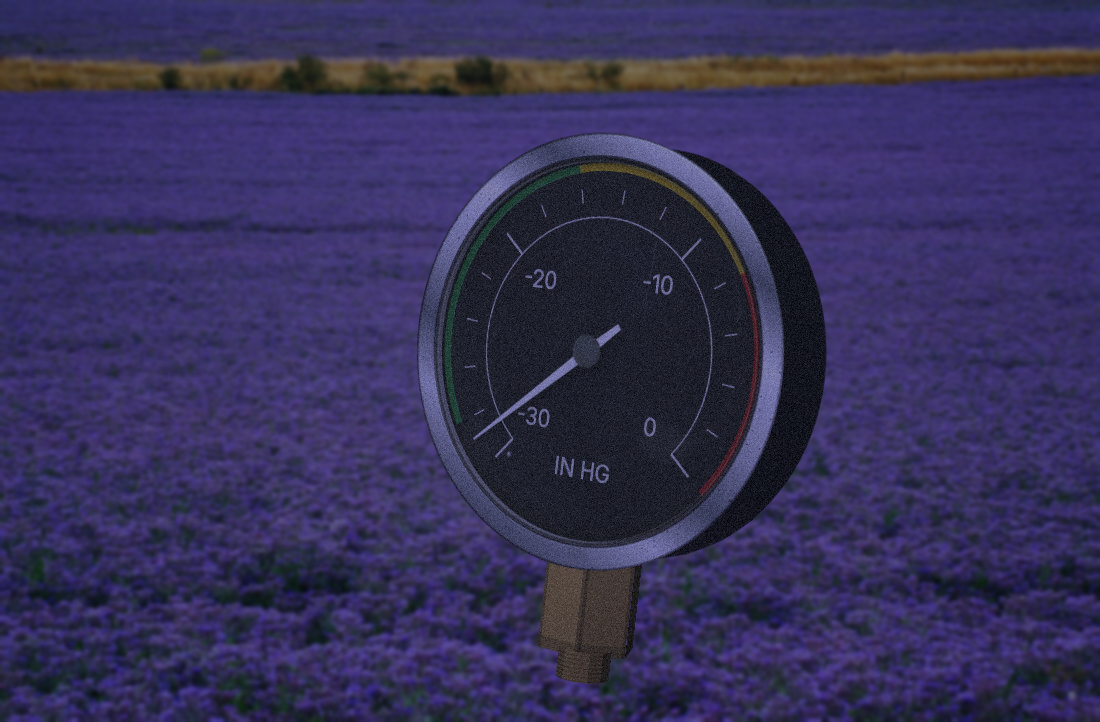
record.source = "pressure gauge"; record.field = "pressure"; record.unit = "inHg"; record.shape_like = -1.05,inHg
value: -29,inHg
